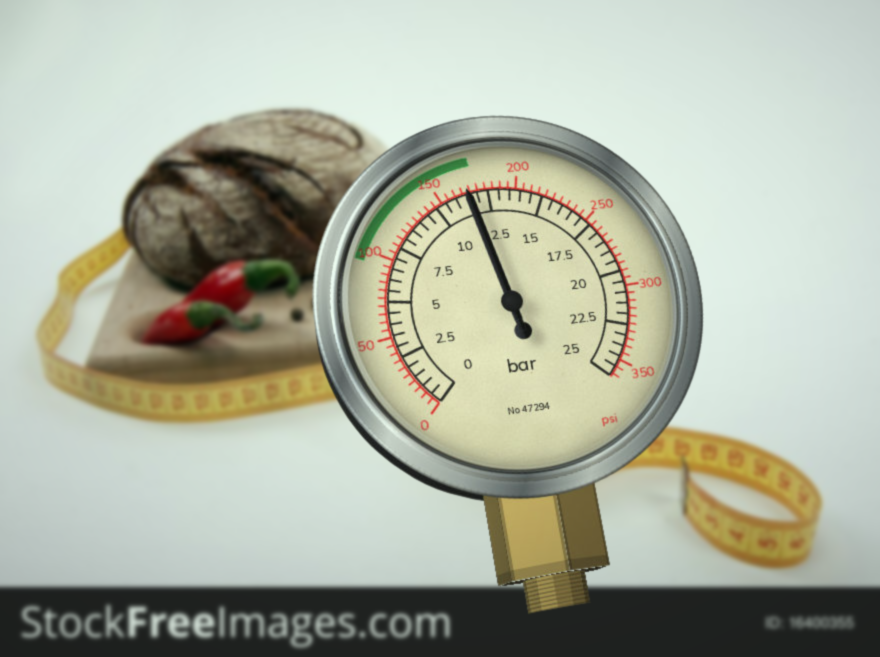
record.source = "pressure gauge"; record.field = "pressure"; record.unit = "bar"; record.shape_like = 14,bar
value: 11.5,bar
